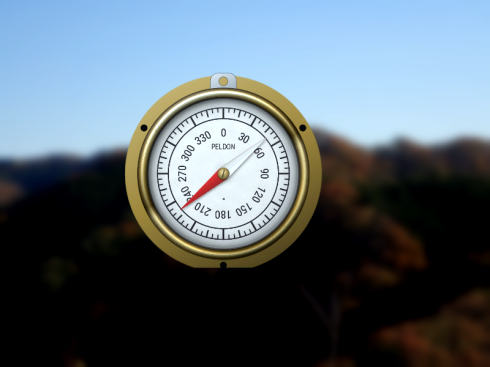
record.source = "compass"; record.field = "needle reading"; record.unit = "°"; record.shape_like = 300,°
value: 230,°
